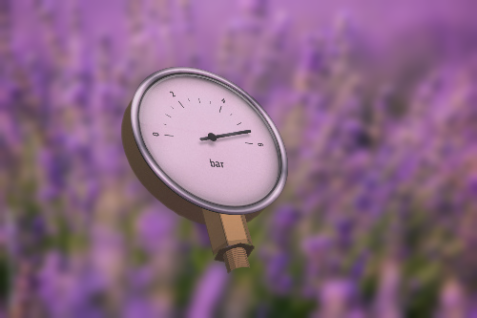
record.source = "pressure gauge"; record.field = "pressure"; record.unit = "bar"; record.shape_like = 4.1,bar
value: 5.5,bar
